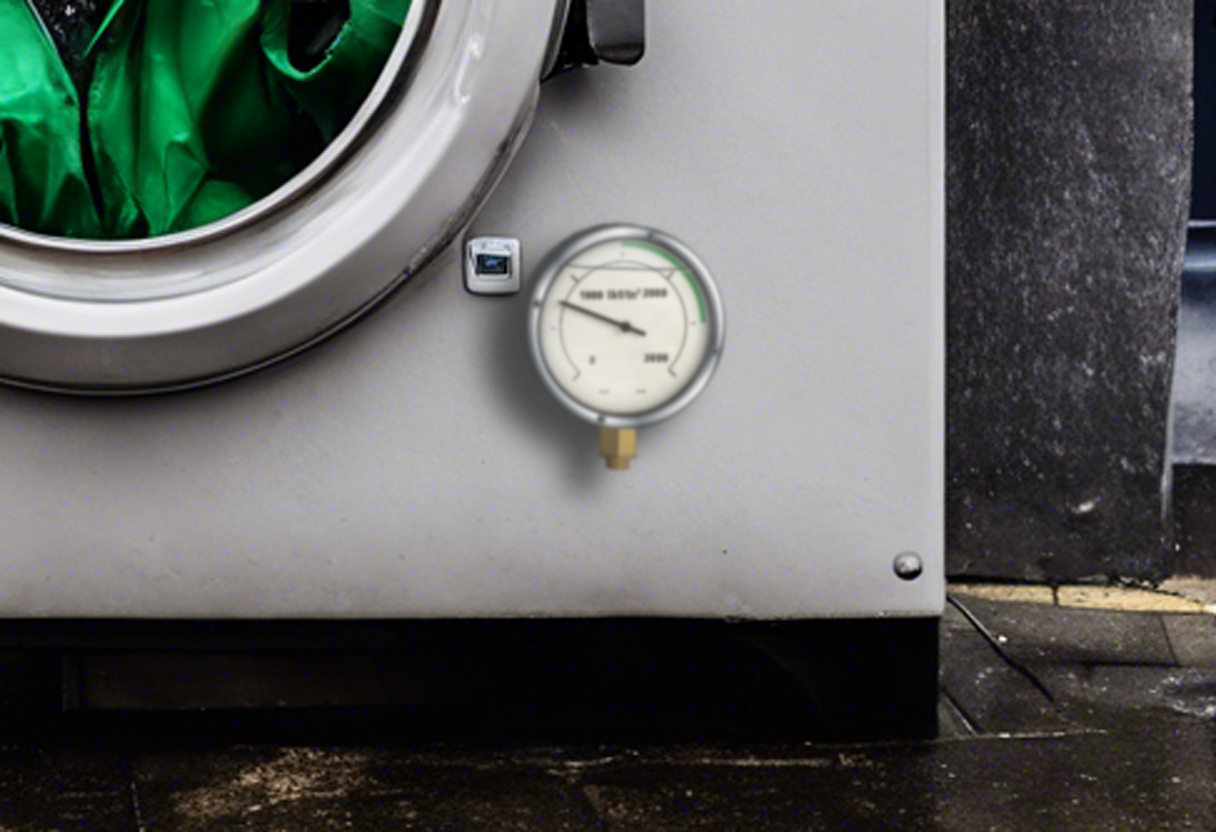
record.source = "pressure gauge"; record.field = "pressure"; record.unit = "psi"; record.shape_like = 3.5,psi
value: 750,psi
